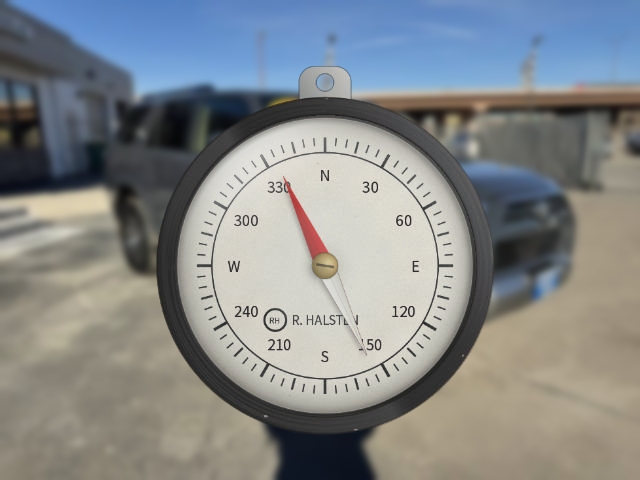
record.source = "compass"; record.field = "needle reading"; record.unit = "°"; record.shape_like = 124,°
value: 335,°
